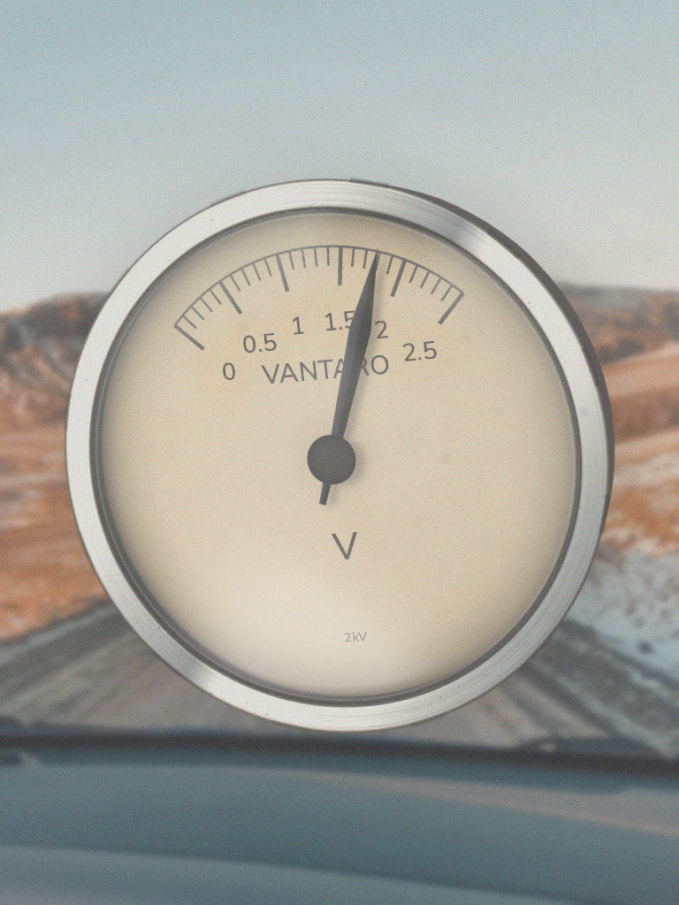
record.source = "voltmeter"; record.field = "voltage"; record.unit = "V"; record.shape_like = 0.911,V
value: 1.8,V
